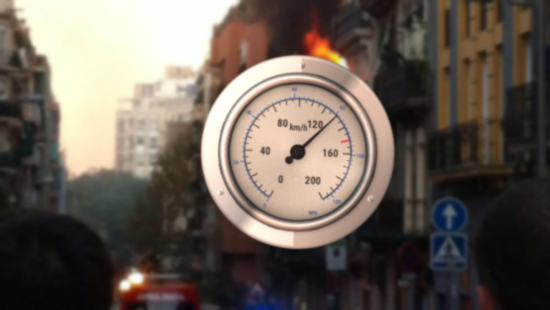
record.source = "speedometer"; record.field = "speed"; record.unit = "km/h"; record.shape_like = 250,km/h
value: 130,km/h
